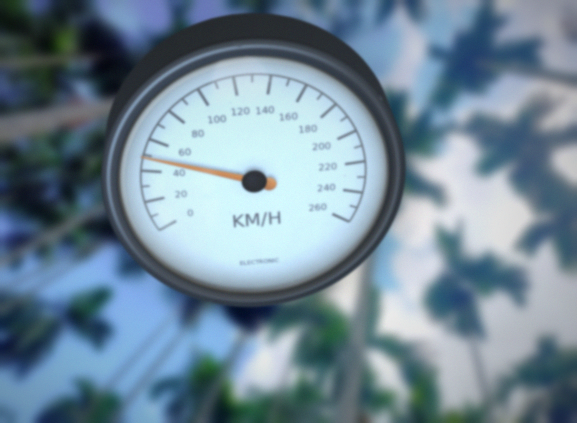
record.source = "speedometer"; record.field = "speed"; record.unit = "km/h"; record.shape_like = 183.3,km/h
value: 50,km/h
